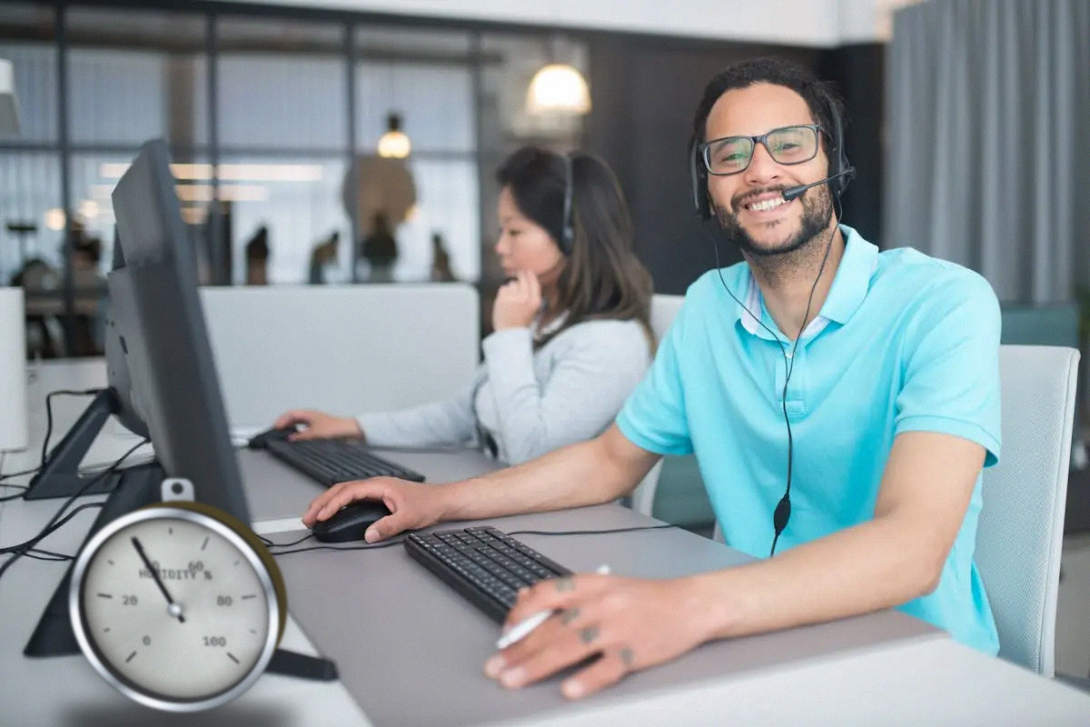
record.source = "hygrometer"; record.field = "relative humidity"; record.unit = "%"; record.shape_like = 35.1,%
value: 40,%
